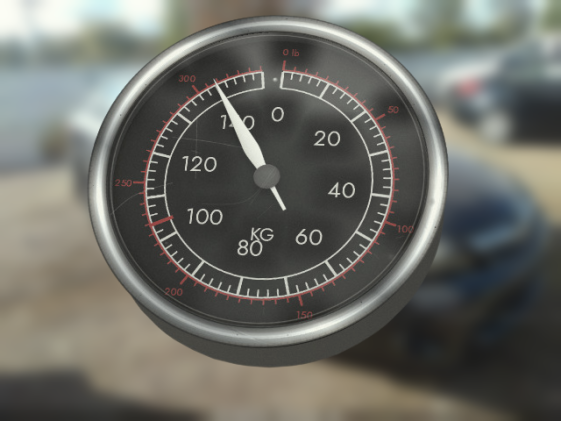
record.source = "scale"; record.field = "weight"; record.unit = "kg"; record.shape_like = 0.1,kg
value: 140,kg
